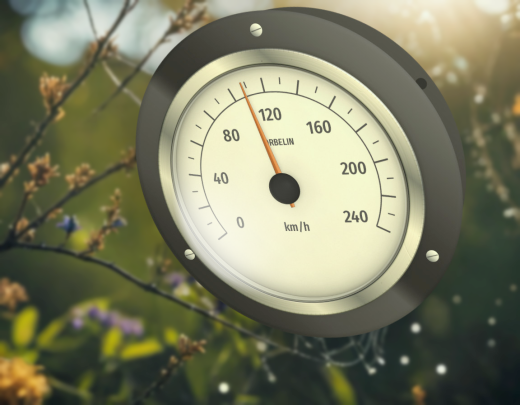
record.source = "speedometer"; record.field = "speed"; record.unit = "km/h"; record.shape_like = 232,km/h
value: 110,km/h
